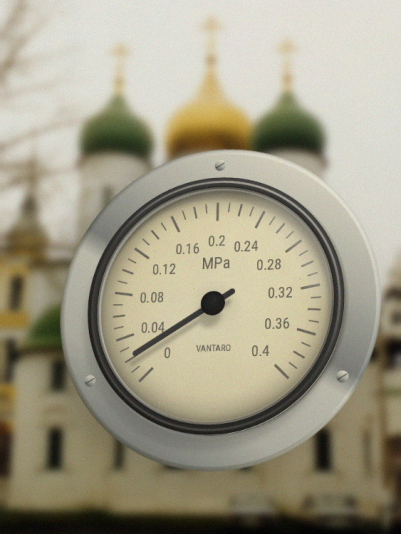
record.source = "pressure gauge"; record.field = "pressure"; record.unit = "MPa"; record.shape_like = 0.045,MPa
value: 0.02,MPa
